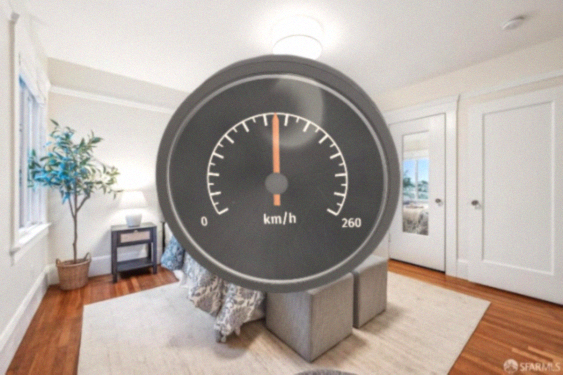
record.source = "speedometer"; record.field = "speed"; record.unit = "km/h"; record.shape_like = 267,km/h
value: 130,km/h
